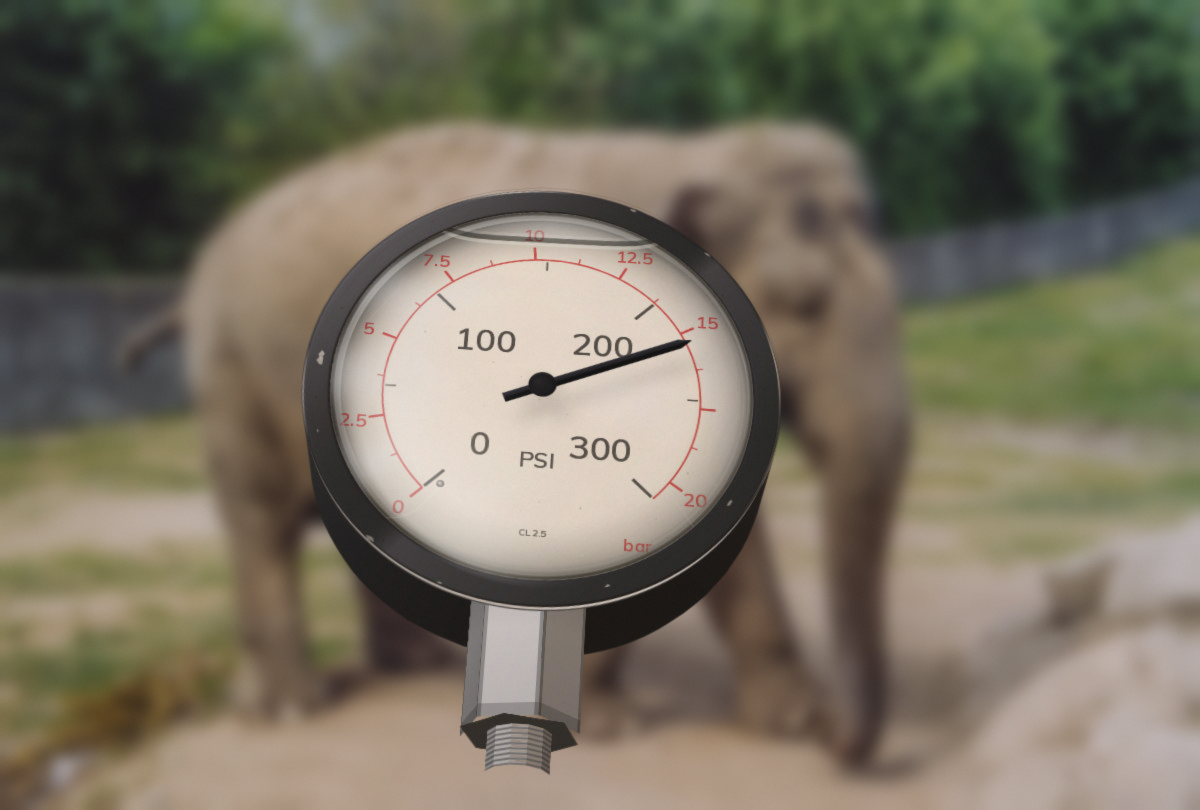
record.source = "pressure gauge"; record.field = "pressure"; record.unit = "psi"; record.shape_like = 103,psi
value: 225,psi
